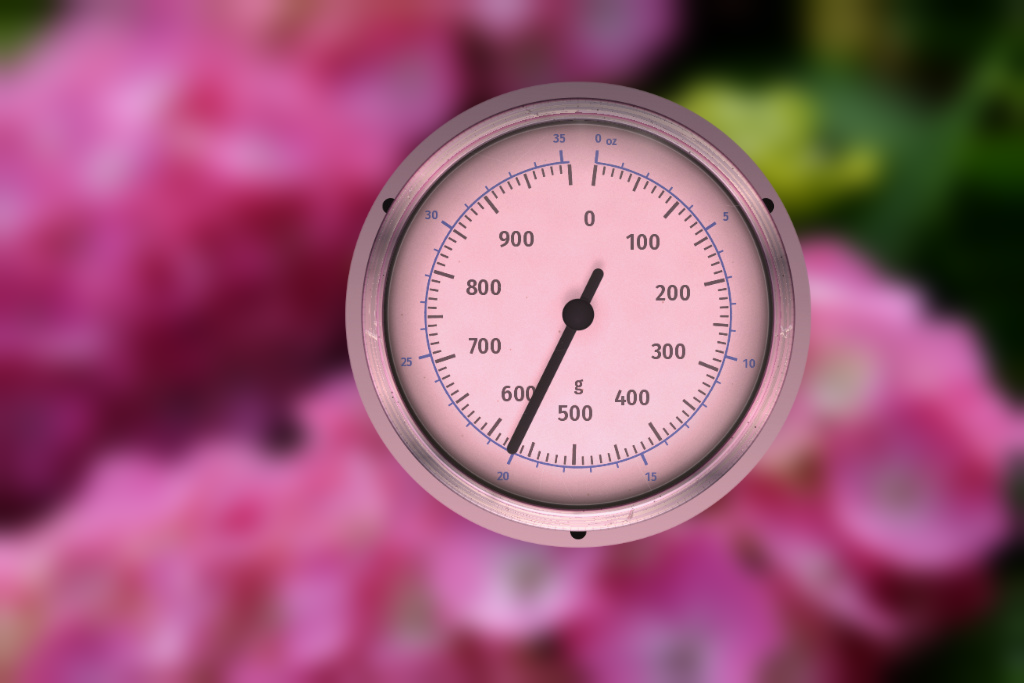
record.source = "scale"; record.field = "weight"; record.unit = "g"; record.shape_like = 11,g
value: 570,g
